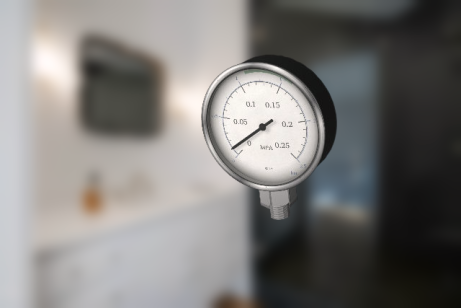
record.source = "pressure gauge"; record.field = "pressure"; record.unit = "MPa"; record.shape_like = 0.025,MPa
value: 0.01,MPa
